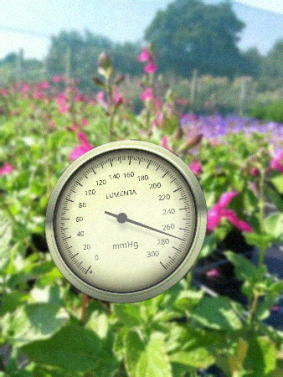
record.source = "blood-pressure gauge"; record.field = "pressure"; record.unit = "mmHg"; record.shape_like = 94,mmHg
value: 270,mmHg
